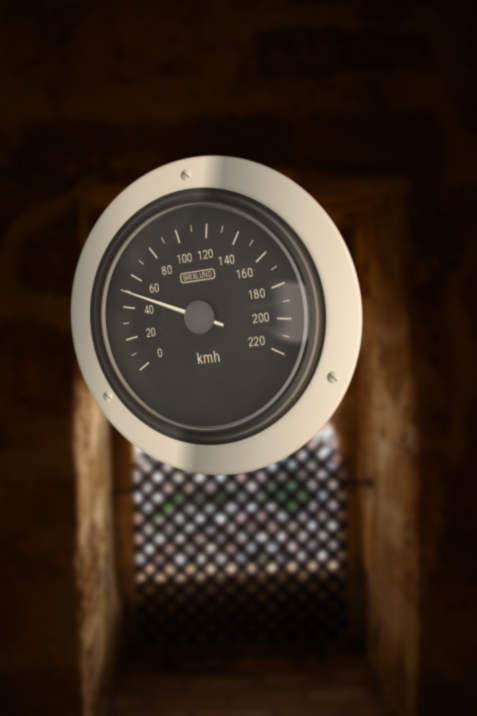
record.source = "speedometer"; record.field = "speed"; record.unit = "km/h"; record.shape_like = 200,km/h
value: 50,km/h
